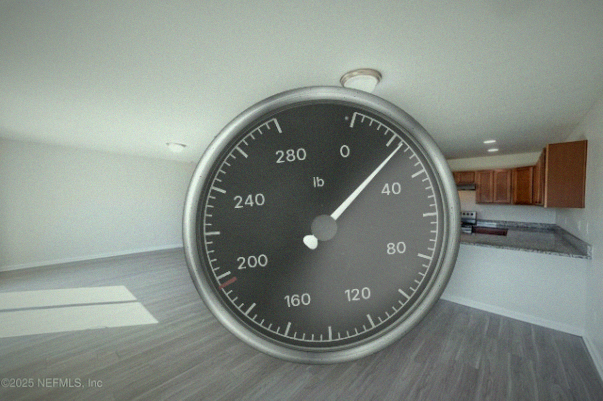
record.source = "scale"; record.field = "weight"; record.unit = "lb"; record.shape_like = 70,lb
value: 24,lb
